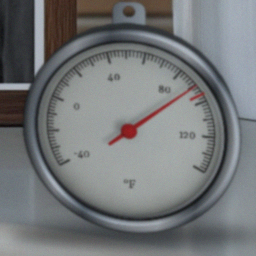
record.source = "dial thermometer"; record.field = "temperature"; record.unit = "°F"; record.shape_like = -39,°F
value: 90,°F
